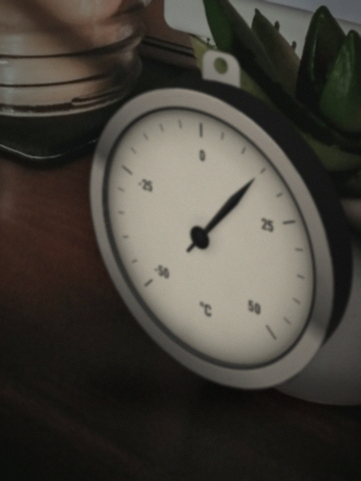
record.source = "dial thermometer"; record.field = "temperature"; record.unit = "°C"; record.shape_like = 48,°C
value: 15,°C
